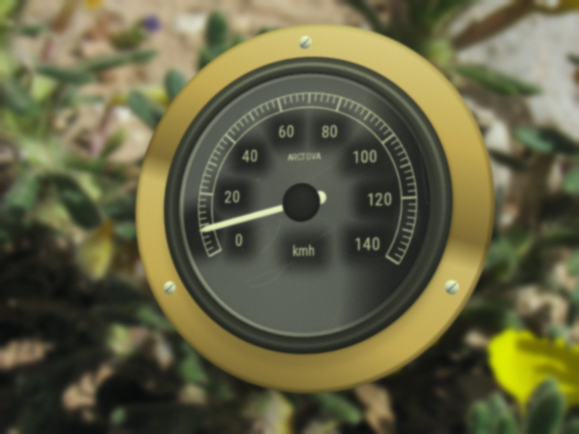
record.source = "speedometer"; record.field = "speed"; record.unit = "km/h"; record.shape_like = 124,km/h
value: 8,km/h
